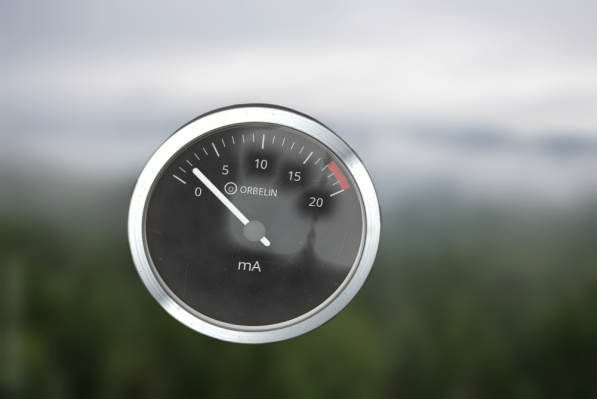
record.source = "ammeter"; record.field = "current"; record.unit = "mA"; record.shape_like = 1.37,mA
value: 2,mA
